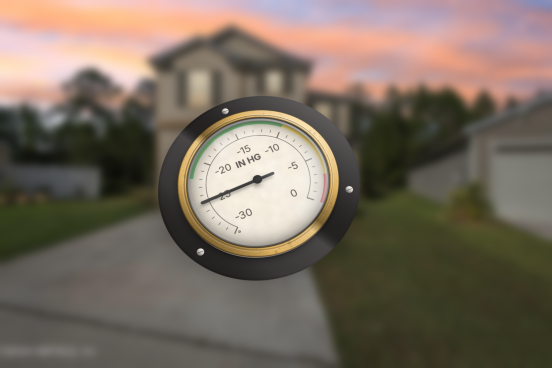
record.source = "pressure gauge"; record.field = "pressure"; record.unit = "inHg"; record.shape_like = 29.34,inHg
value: -25,inHg
